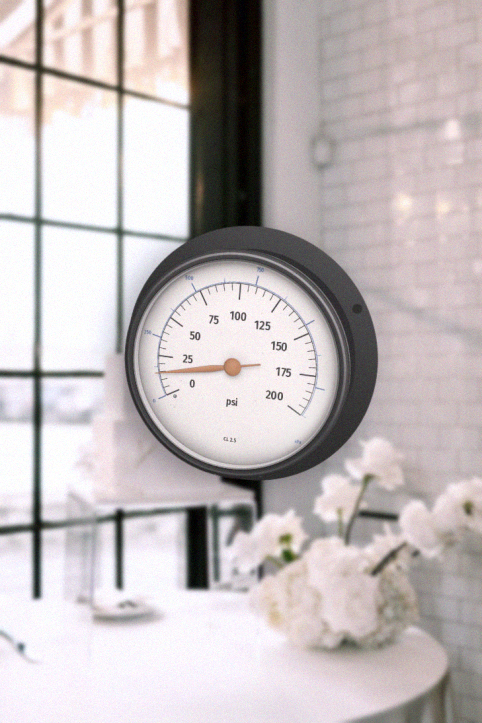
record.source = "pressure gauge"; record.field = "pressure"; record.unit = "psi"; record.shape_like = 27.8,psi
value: 15,psi
